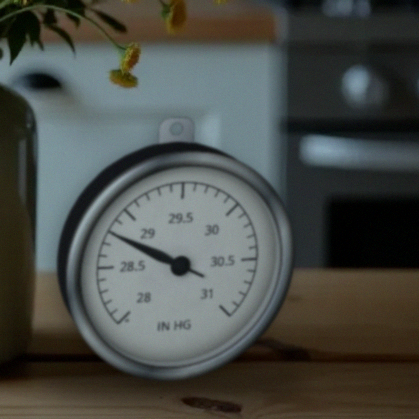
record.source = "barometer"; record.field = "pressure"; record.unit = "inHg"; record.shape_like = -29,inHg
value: 28.8,inHg
